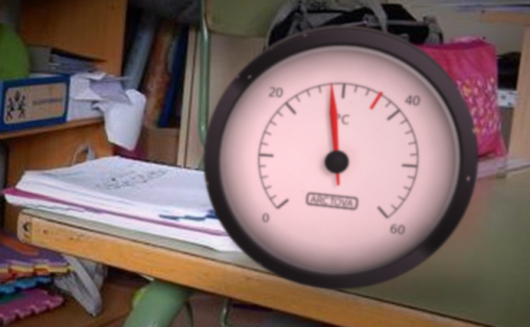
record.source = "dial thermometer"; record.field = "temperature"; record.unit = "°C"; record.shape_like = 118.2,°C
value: 28,°C
